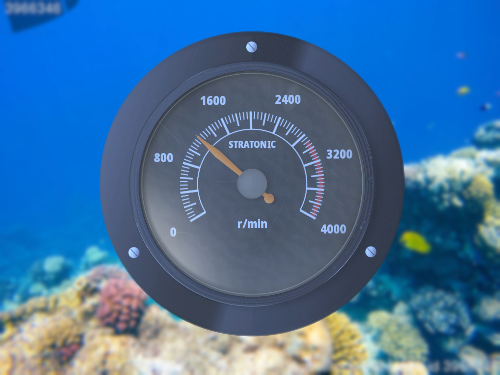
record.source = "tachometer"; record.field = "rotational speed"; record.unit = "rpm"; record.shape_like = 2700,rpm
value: 1200,rpm
